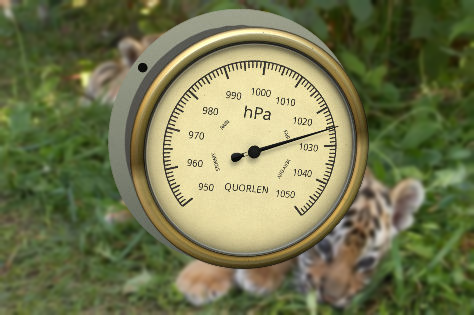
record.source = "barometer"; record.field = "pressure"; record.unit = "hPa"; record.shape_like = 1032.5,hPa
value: 1025,hPa
